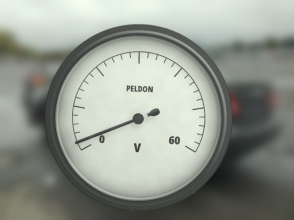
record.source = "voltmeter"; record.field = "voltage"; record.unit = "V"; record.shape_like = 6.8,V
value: 2,V
